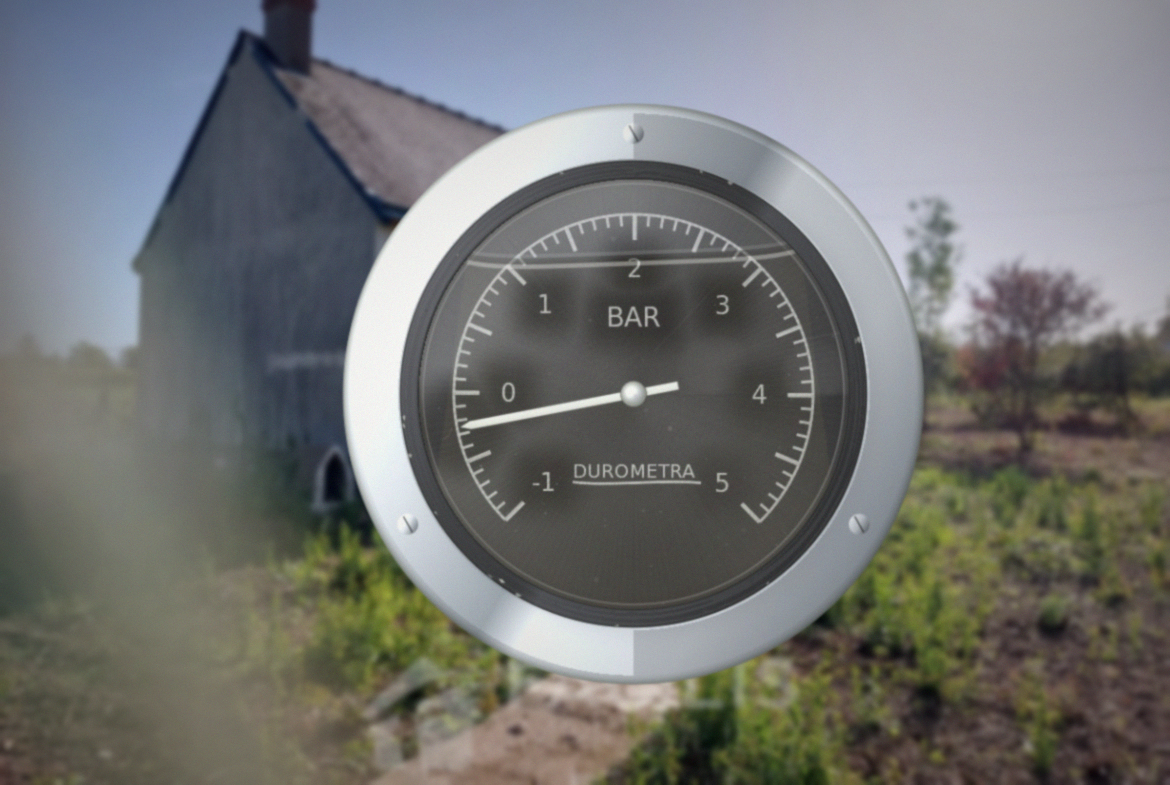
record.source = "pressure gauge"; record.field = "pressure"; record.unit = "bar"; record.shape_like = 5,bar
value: -0.25,bar
